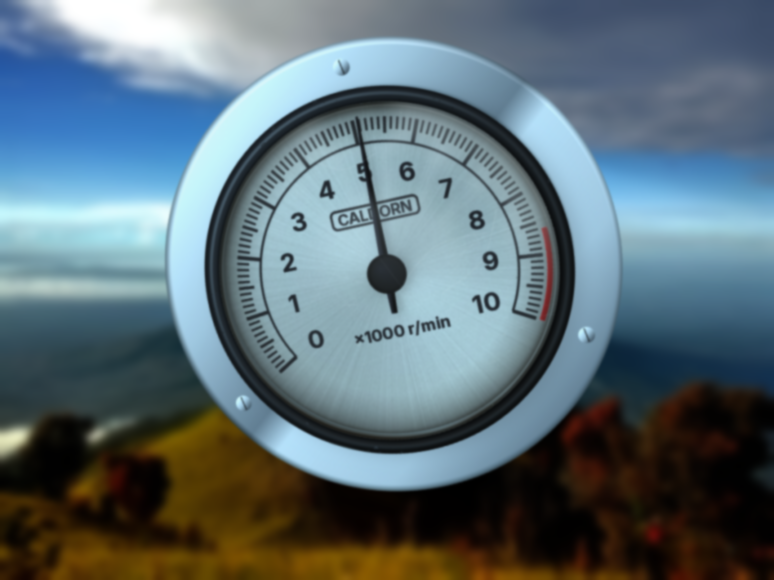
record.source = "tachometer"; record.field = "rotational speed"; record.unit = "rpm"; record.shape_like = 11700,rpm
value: 5100,rpm
